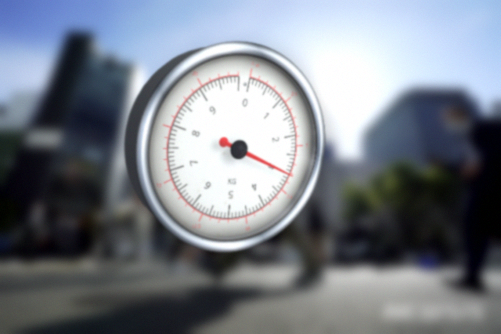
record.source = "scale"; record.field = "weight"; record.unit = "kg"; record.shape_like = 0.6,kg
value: 3,kg
